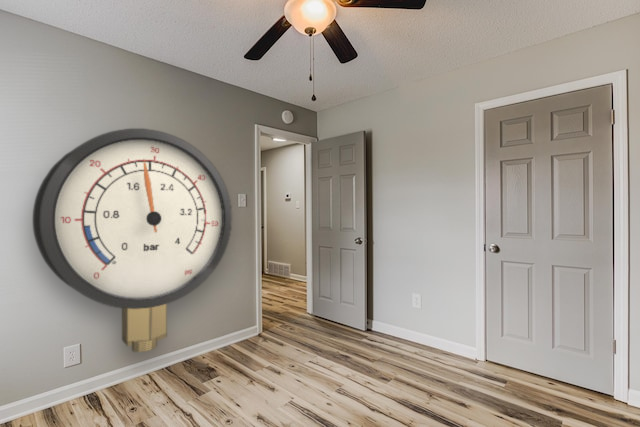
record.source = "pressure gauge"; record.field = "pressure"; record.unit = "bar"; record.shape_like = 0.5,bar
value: 1.9,bar
